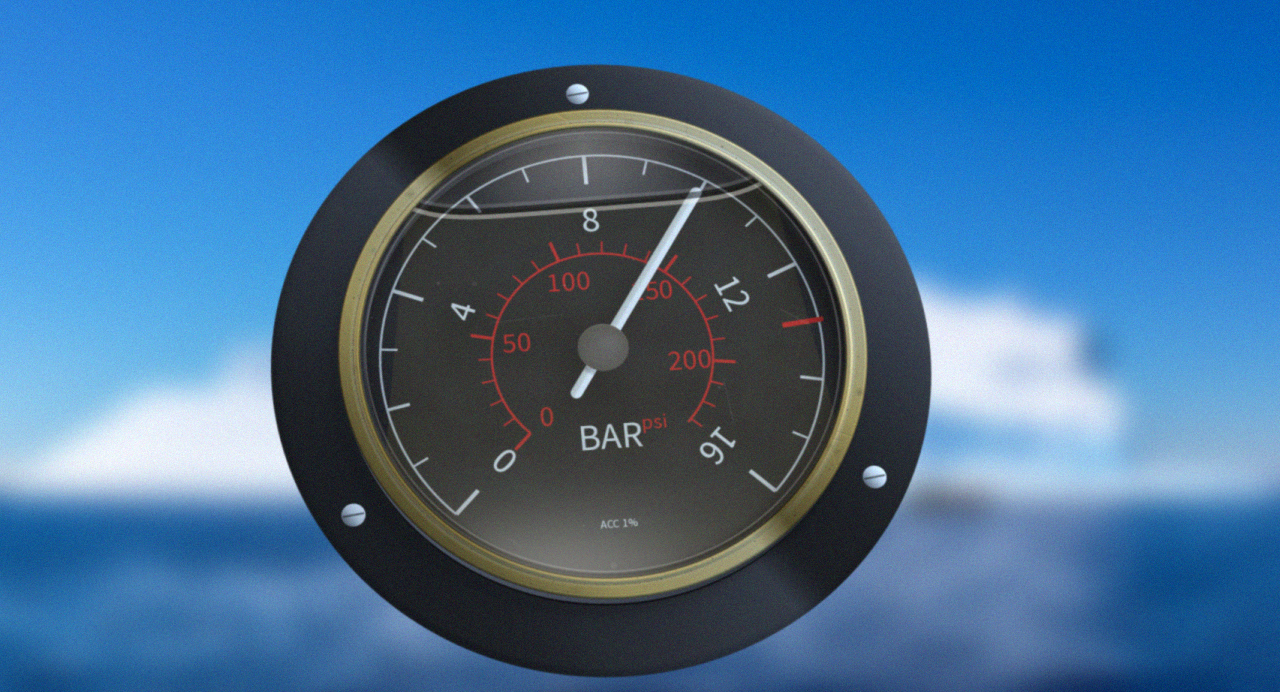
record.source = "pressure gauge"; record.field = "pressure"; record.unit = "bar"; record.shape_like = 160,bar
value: 10,bar
